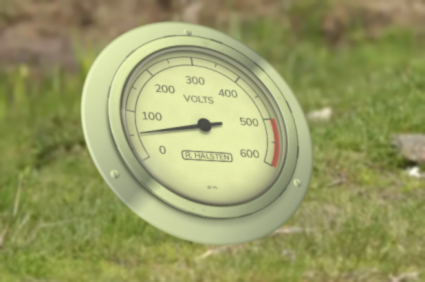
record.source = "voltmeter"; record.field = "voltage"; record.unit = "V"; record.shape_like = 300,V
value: 50,V
